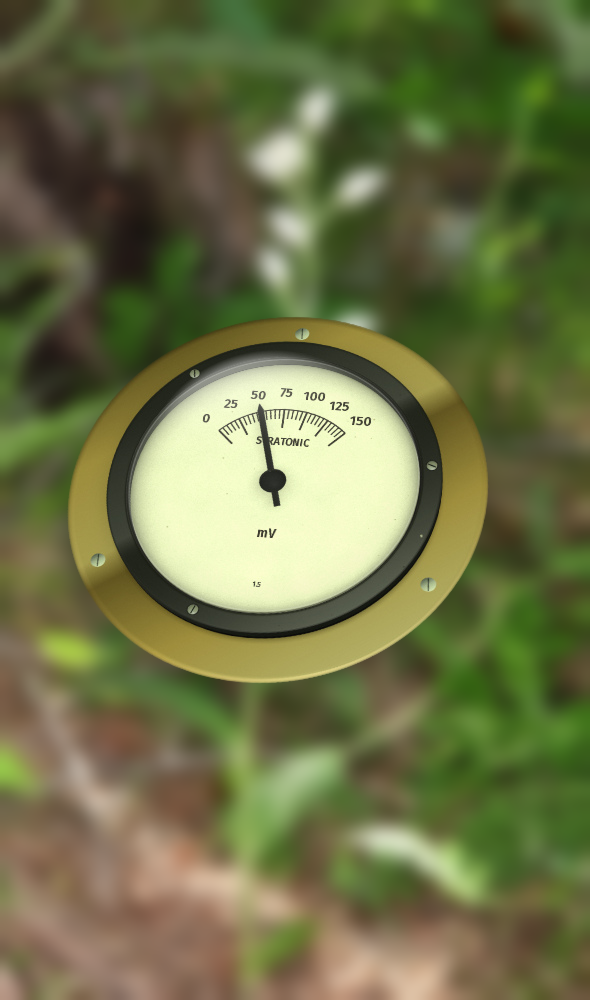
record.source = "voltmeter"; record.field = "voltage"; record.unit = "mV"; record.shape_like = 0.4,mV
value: 50,mV
